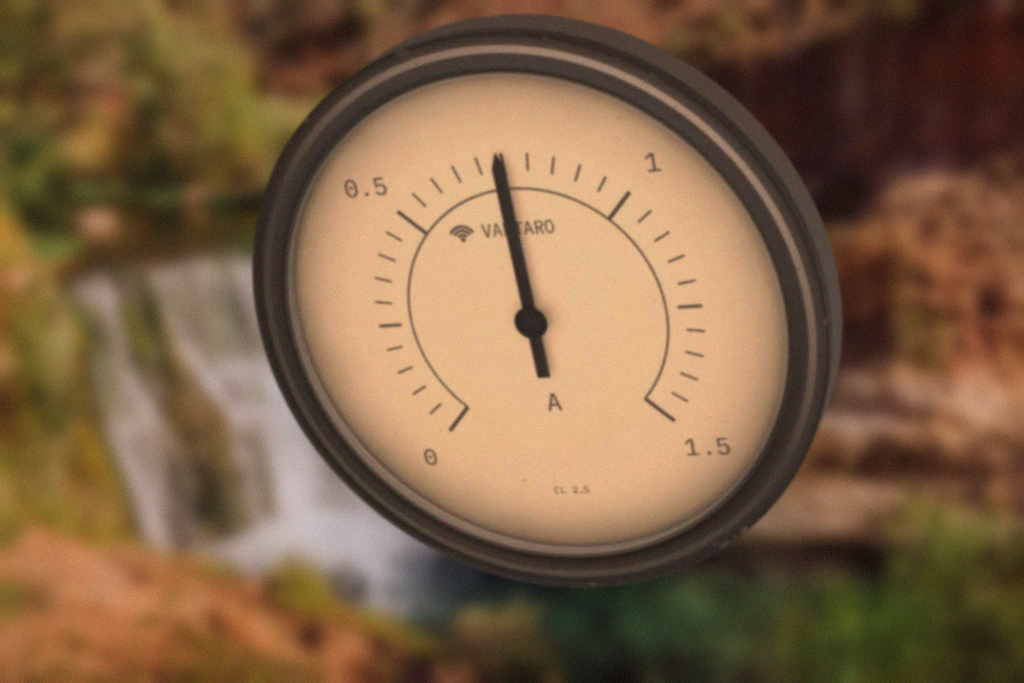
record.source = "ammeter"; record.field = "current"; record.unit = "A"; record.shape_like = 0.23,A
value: 0.75,A
